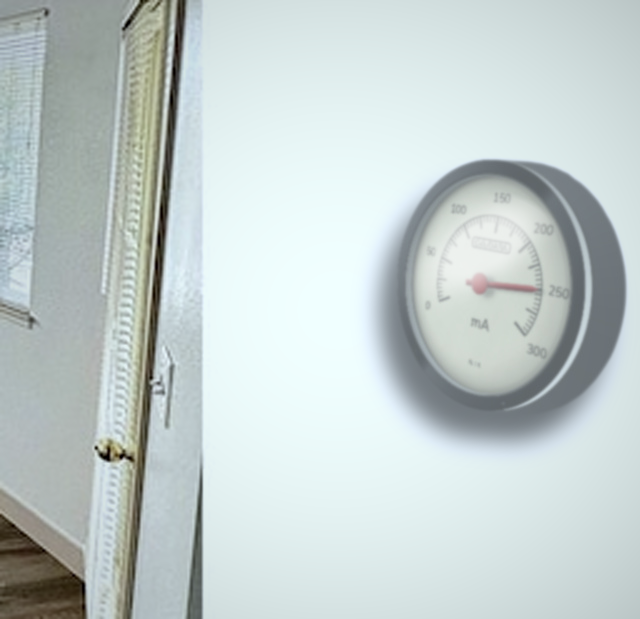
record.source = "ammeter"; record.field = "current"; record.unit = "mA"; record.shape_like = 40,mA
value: 250,mA
